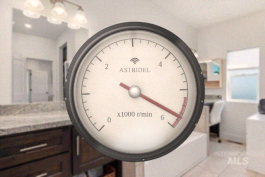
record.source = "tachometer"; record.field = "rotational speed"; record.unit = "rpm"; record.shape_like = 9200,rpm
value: 5700,rpm
